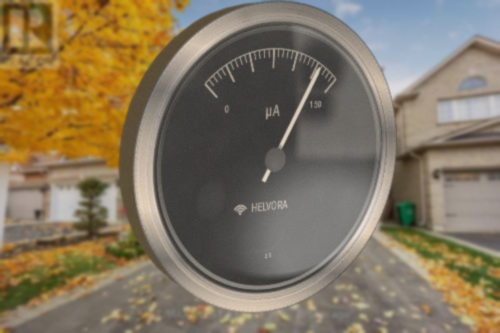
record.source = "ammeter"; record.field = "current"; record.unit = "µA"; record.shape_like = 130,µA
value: 125,µA
